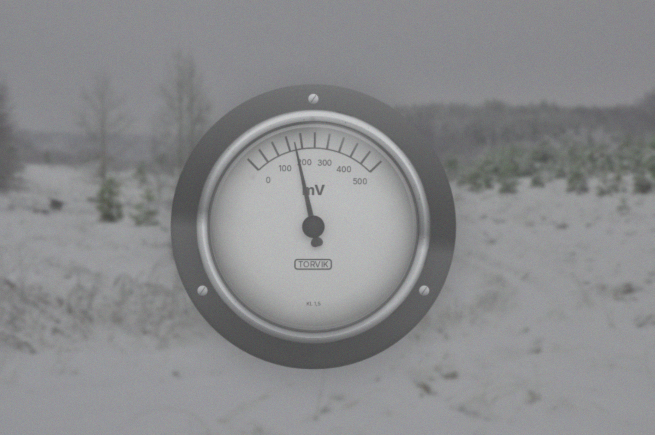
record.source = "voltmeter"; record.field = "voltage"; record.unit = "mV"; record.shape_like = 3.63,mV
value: 175,mV
